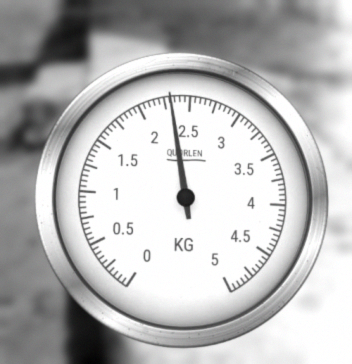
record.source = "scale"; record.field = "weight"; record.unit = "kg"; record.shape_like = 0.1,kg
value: 2.3,kg
